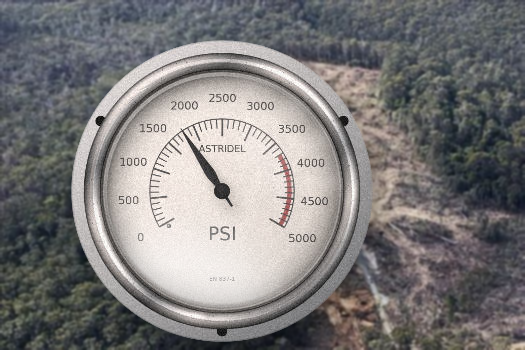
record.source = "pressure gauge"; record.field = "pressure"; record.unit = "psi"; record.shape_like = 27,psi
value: 1800,psi
